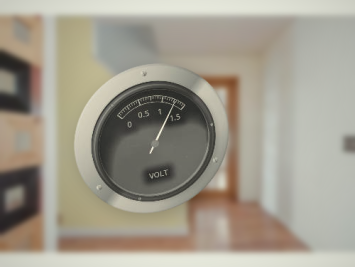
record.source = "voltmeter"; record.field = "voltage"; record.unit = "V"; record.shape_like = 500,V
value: 1.25,V
